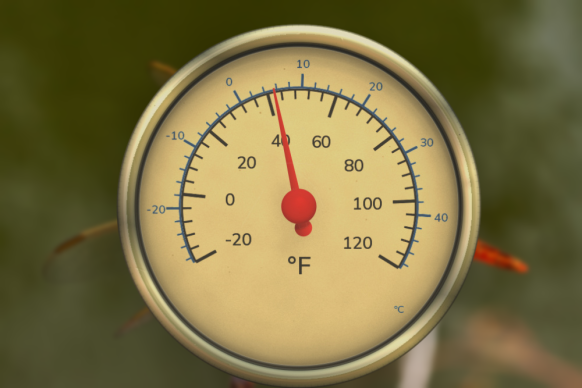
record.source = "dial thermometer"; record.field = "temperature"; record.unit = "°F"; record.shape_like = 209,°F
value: 42,°F
